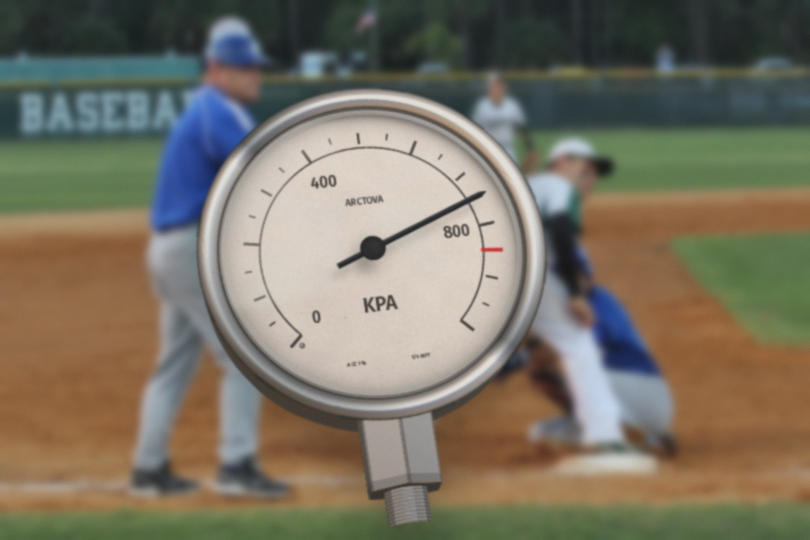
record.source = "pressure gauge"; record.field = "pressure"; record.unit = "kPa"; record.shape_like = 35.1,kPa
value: 750,kPa
